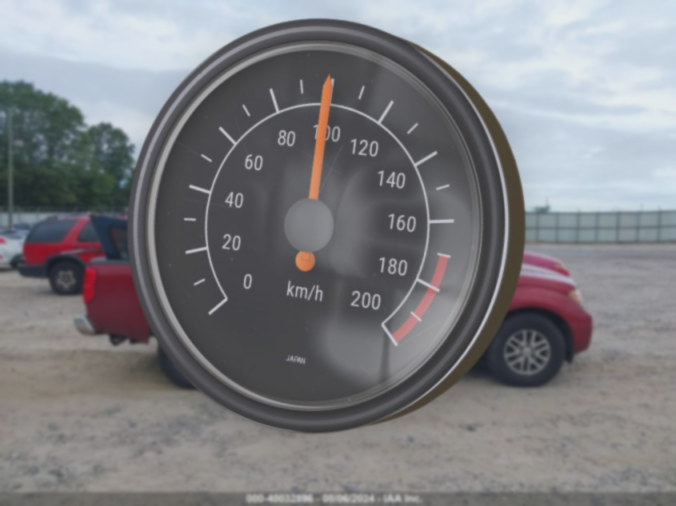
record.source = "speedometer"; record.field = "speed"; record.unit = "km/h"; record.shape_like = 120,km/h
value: 100,km/h
